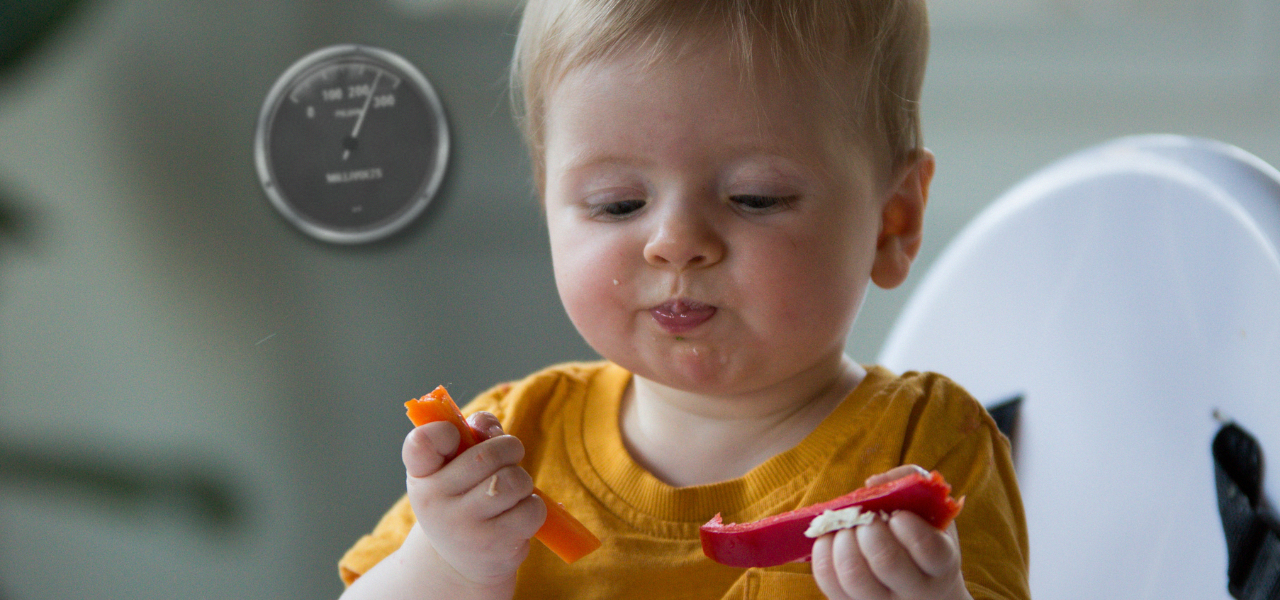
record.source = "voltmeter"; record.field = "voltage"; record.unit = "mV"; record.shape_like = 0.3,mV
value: 250,mV
